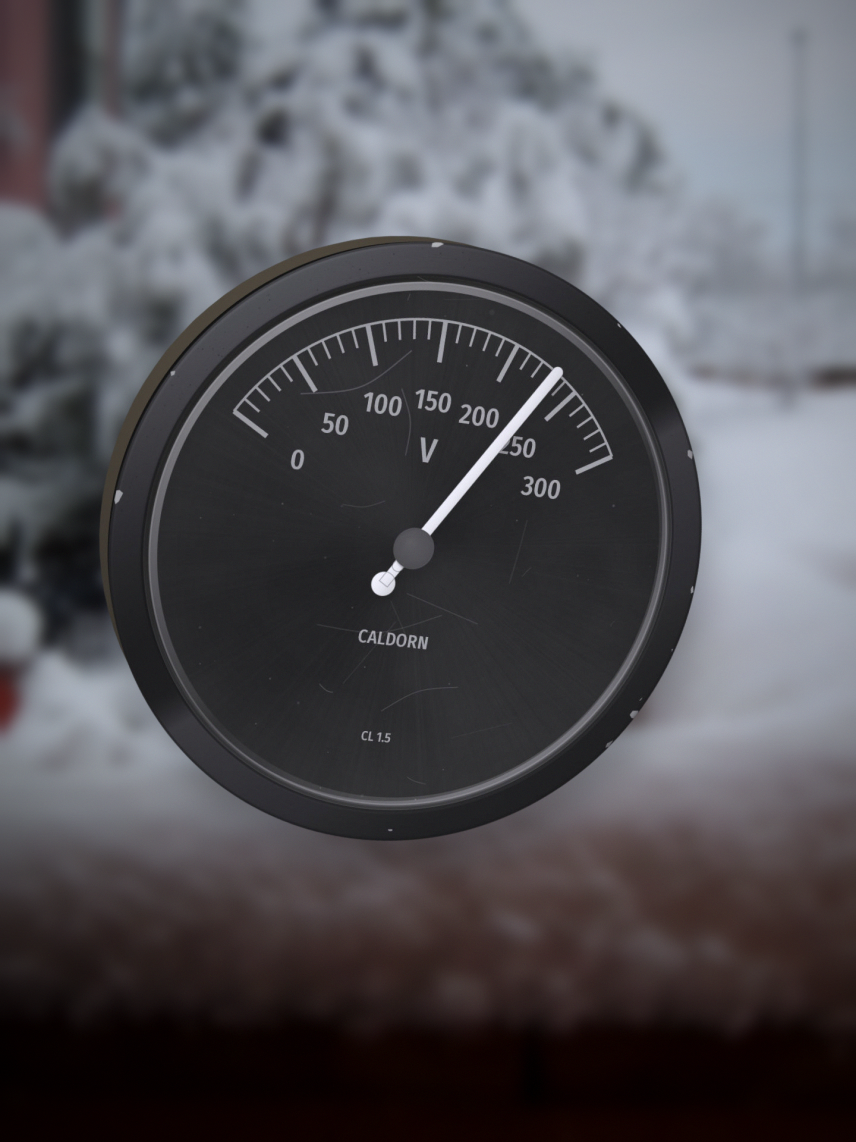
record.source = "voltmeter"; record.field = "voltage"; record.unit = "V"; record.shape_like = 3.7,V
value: 230,V
